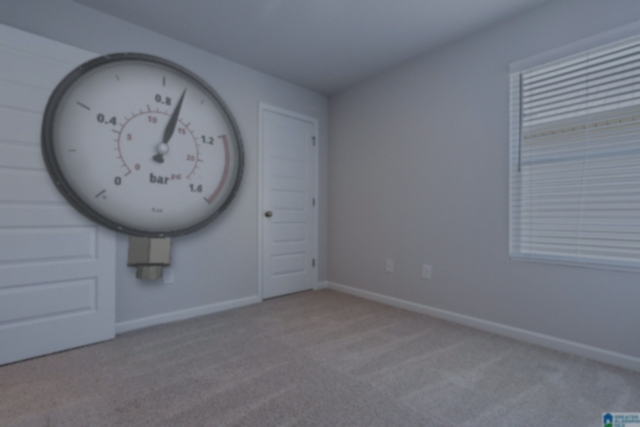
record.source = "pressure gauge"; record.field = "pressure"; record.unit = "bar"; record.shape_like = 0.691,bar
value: 0.9,bar
